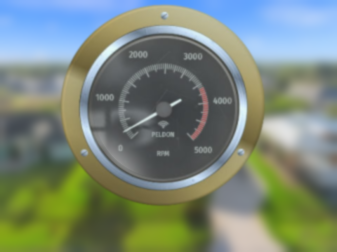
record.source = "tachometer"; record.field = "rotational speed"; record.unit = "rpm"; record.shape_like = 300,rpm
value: 250,rpm
